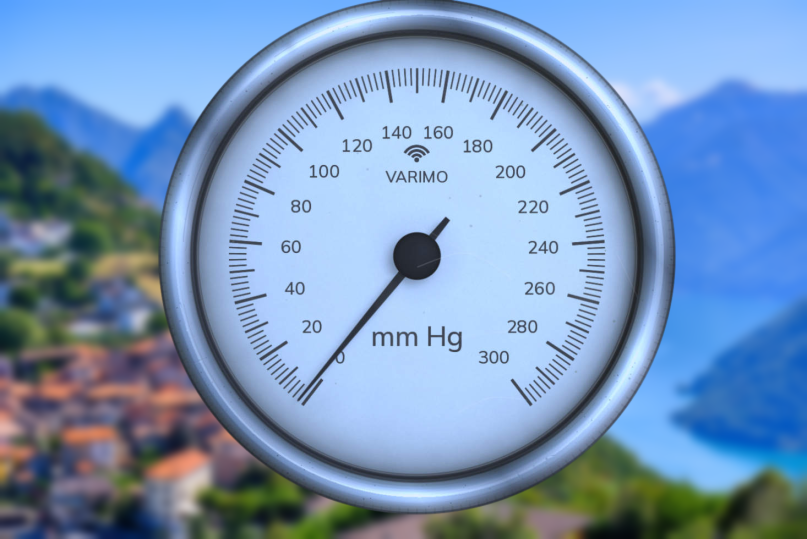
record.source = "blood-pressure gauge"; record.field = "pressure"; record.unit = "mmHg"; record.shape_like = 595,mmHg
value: 2,mmHg
